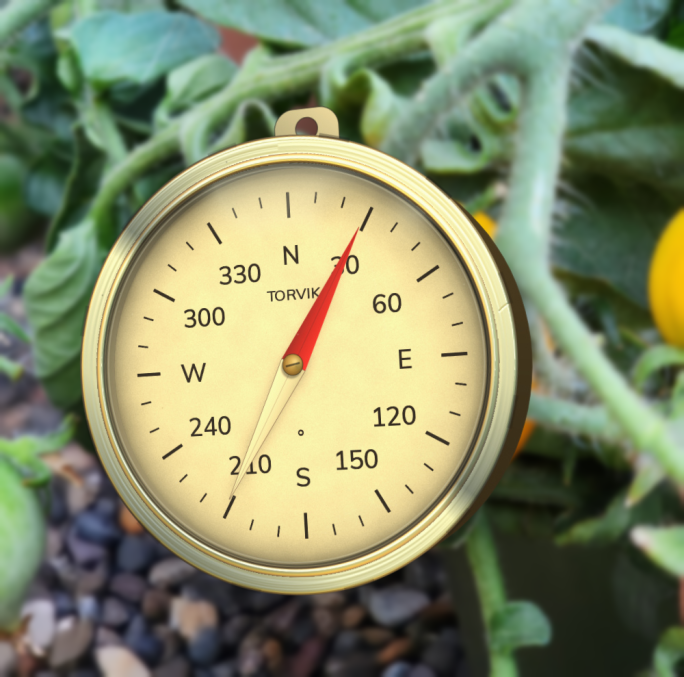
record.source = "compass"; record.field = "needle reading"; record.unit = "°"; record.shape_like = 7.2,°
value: 30,°
